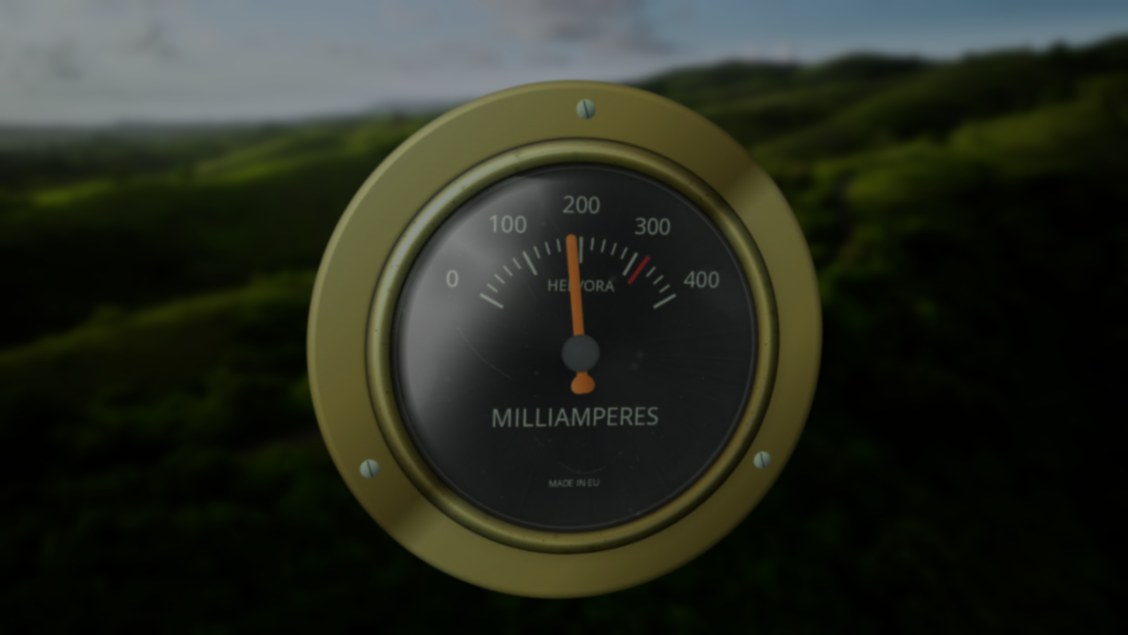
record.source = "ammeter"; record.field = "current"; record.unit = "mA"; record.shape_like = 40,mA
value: 180,mA
